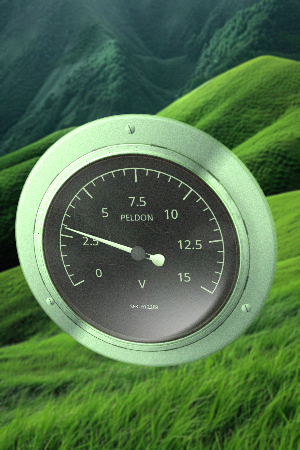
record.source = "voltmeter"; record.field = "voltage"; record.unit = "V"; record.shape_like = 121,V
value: 3,V
